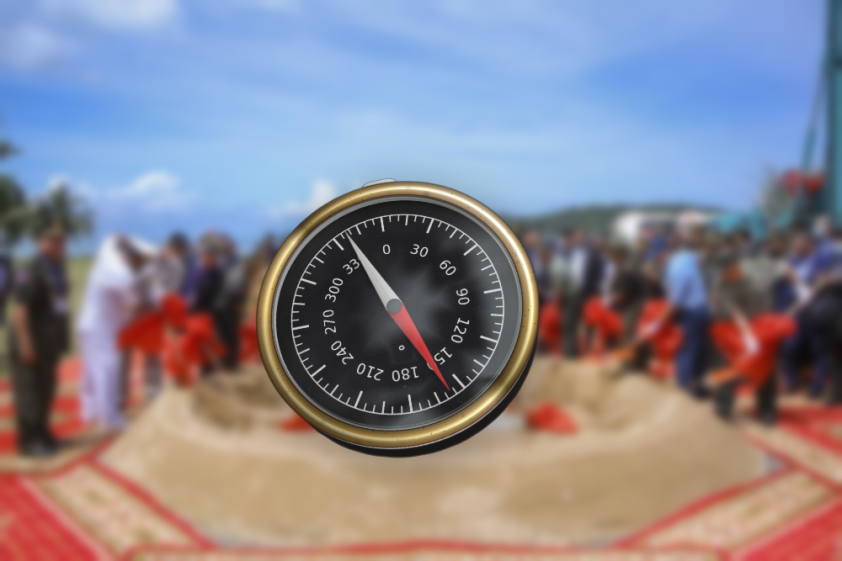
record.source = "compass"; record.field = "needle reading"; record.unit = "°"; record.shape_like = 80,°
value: 157.5,°
